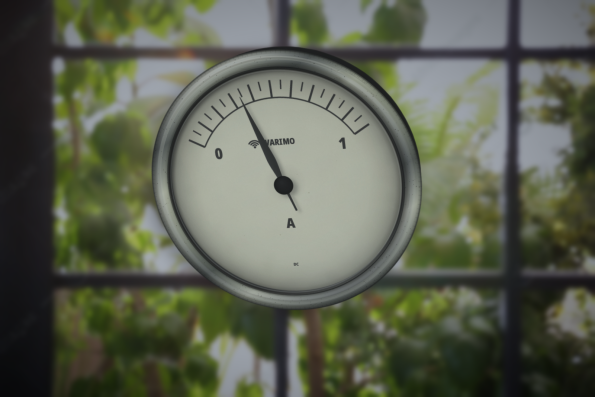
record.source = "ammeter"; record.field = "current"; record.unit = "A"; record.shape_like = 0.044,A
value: 0.35,A
